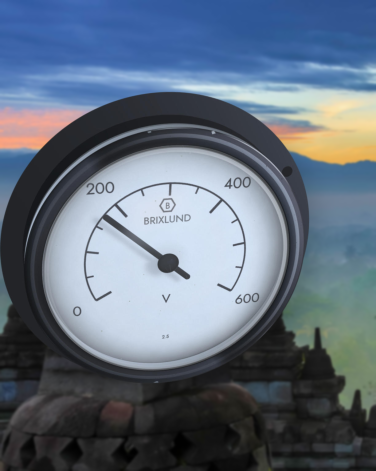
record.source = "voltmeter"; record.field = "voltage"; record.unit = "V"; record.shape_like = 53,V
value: 175,V
